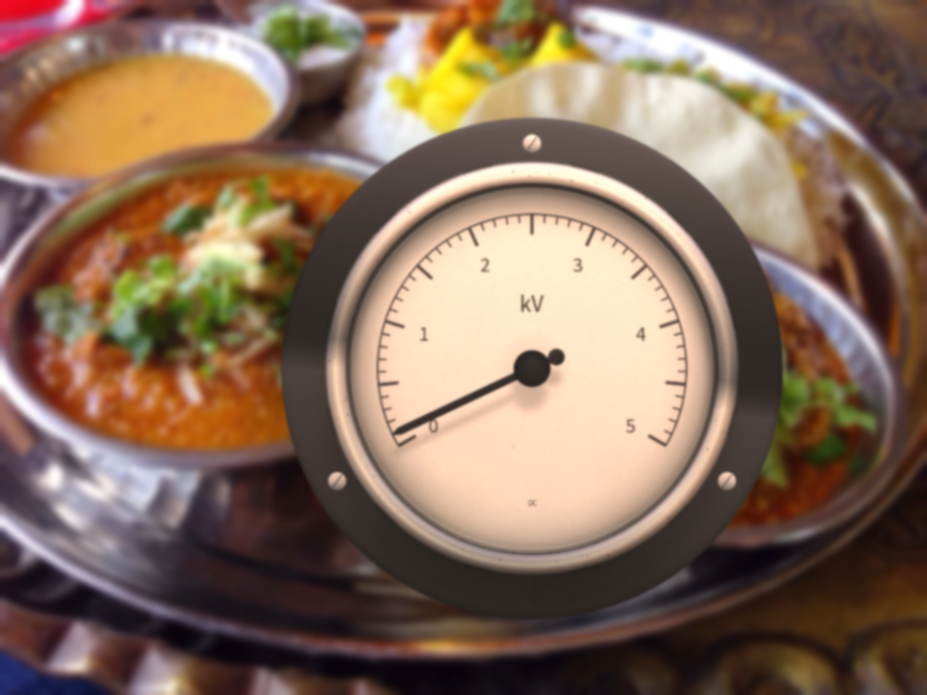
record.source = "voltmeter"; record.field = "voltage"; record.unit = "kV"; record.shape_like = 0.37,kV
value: 0.1,kV
